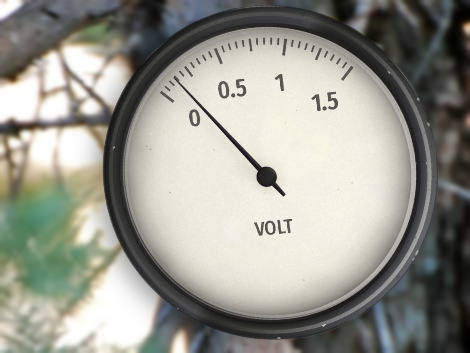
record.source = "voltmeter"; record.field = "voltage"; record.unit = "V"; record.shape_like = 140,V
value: 0.15,V
